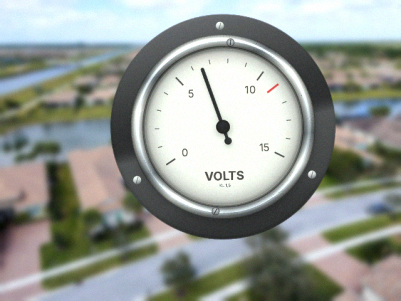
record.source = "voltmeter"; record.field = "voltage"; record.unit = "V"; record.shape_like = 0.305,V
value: 6.5,V
